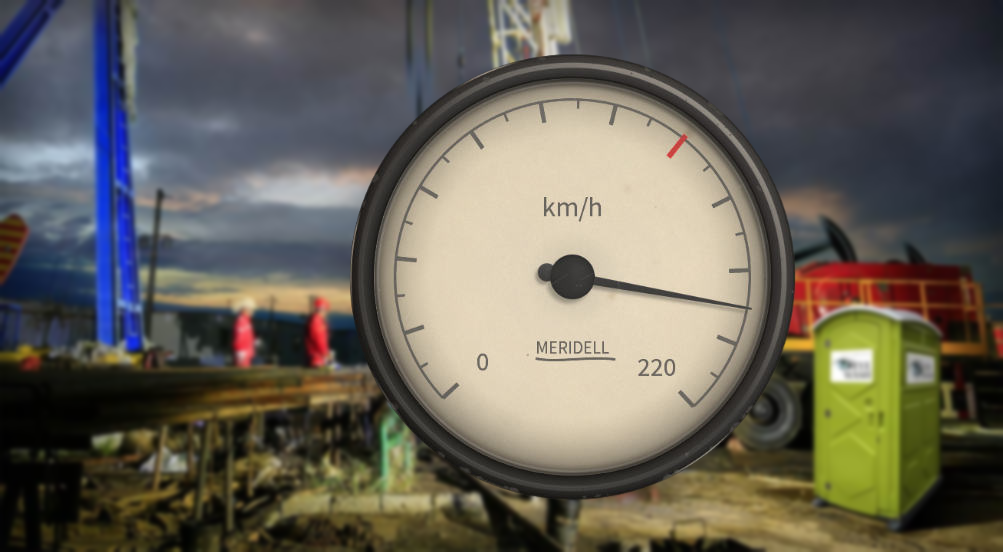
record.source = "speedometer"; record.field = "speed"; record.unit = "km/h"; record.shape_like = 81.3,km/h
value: 190,km/h
